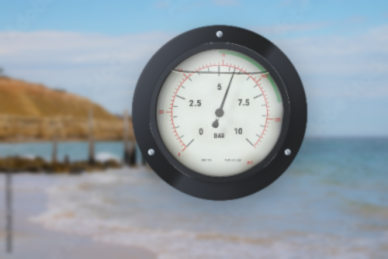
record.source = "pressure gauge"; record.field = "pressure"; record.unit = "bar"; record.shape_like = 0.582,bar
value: 5.75,bar
